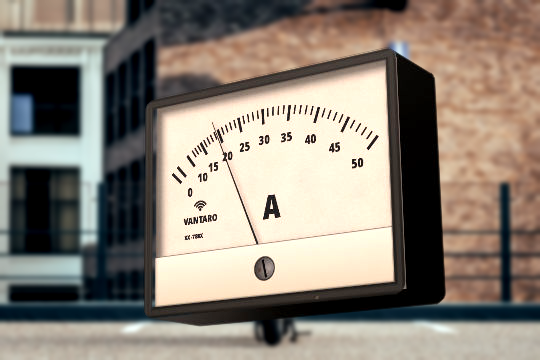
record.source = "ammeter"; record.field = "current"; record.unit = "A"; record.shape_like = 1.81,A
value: 20,A
